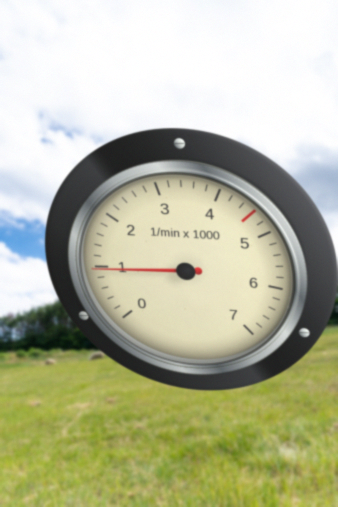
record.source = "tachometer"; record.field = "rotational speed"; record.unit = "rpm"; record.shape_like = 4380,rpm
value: 1000,rpm
